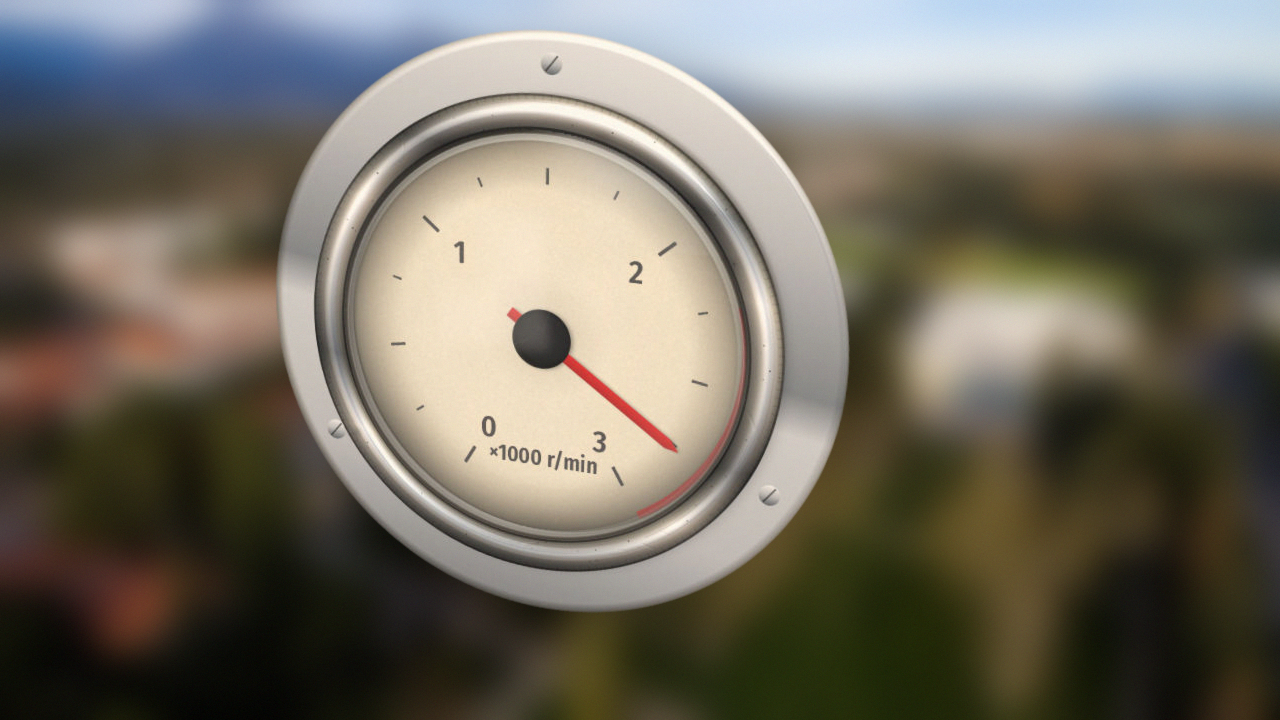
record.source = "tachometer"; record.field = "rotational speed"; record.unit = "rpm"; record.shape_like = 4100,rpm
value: 2750,rpm
